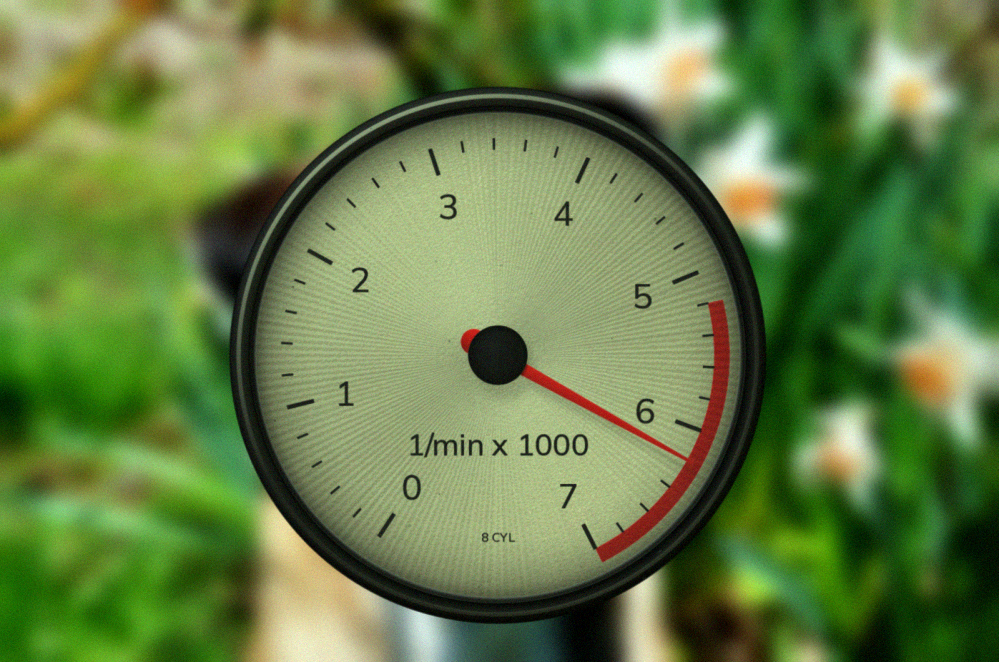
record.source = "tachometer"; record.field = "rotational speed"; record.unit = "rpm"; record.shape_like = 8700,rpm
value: 6200,rpm
